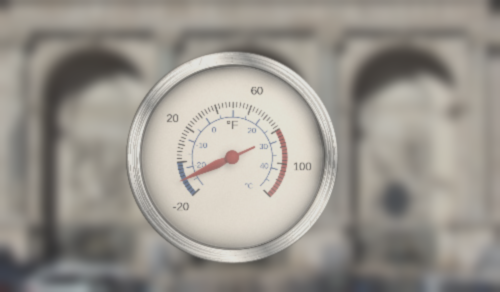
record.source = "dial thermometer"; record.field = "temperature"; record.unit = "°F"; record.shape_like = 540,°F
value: -10,°F
